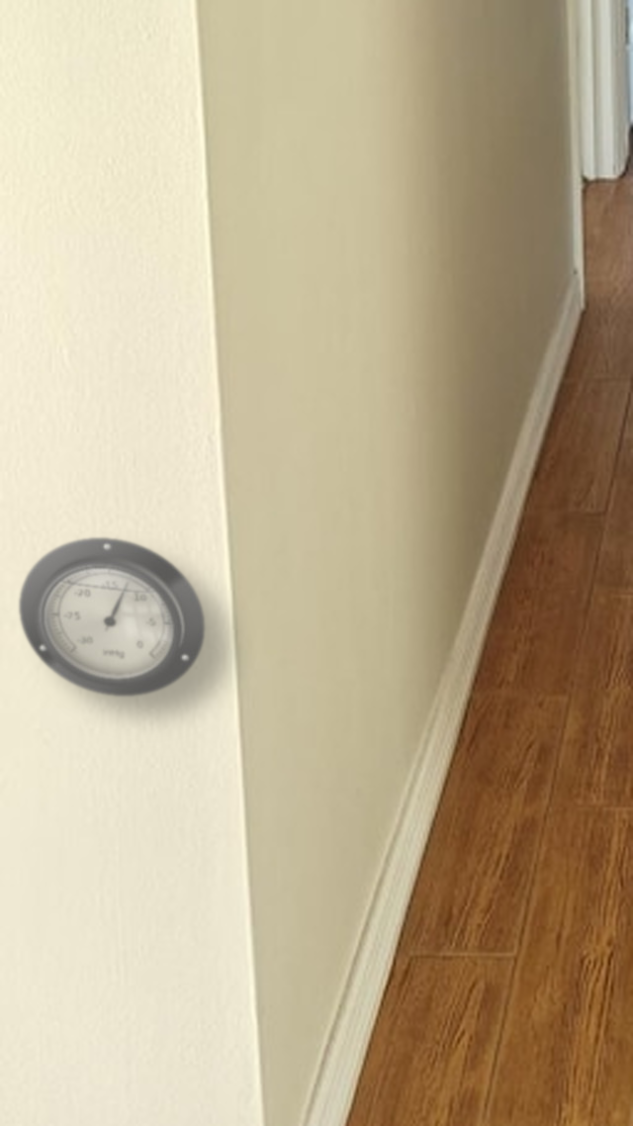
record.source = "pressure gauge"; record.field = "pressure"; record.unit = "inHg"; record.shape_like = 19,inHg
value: -12.5,inHg
